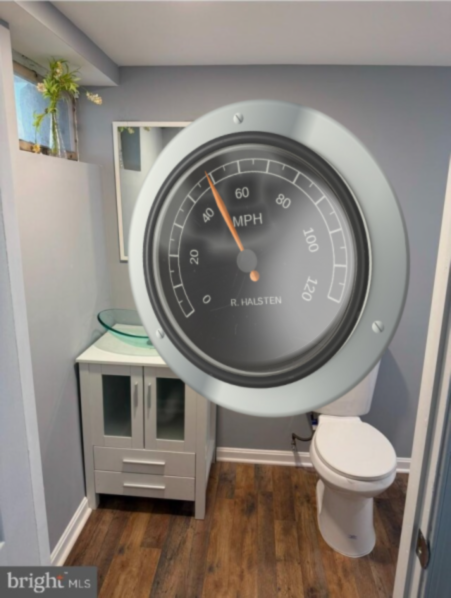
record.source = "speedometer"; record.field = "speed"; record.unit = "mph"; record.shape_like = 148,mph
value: 50,mph
